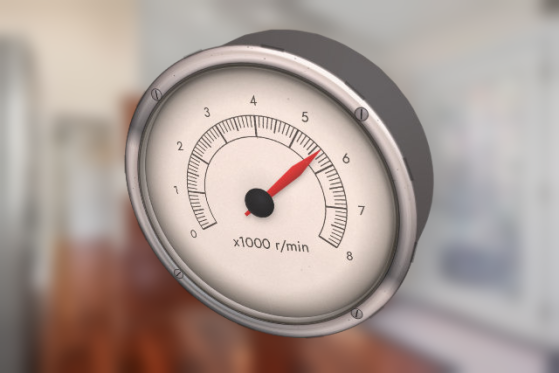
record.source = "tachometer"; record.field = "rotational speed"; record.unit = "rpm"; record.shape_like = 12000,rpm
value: 5600,rpm
